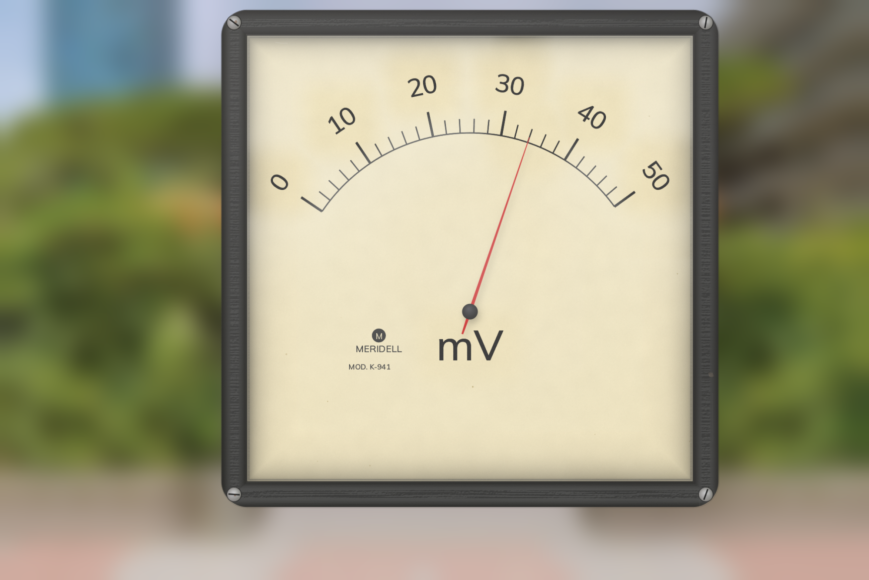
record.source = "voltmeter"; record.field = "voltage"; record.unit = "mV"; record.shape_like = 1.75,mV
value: 34,mV
